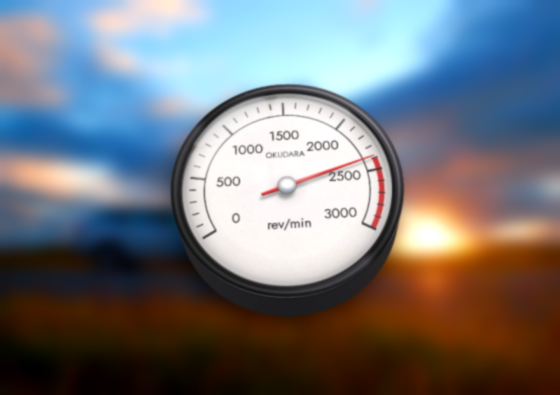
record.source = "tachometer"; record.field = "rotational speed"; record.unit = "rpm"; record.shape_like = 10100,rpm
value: 2400,rpm
